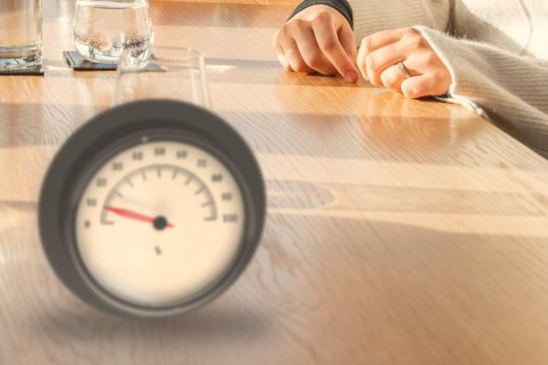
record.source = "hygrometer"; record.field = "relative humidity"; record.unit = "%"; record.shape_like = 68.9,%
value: 10,%
